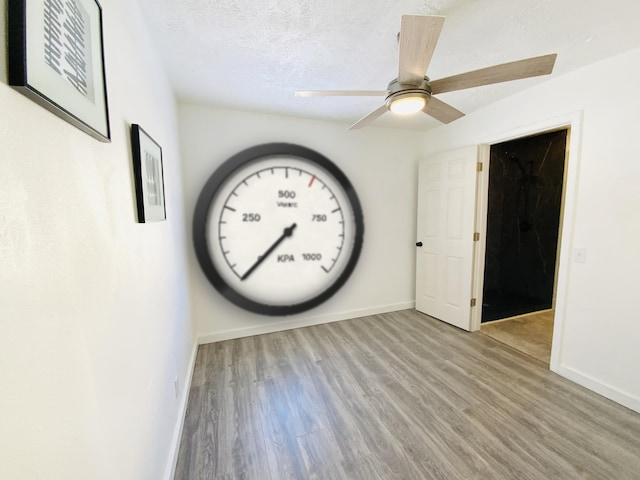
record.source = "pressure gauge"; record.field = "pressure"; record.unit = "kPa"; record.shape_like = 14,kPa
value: 0,kPa
